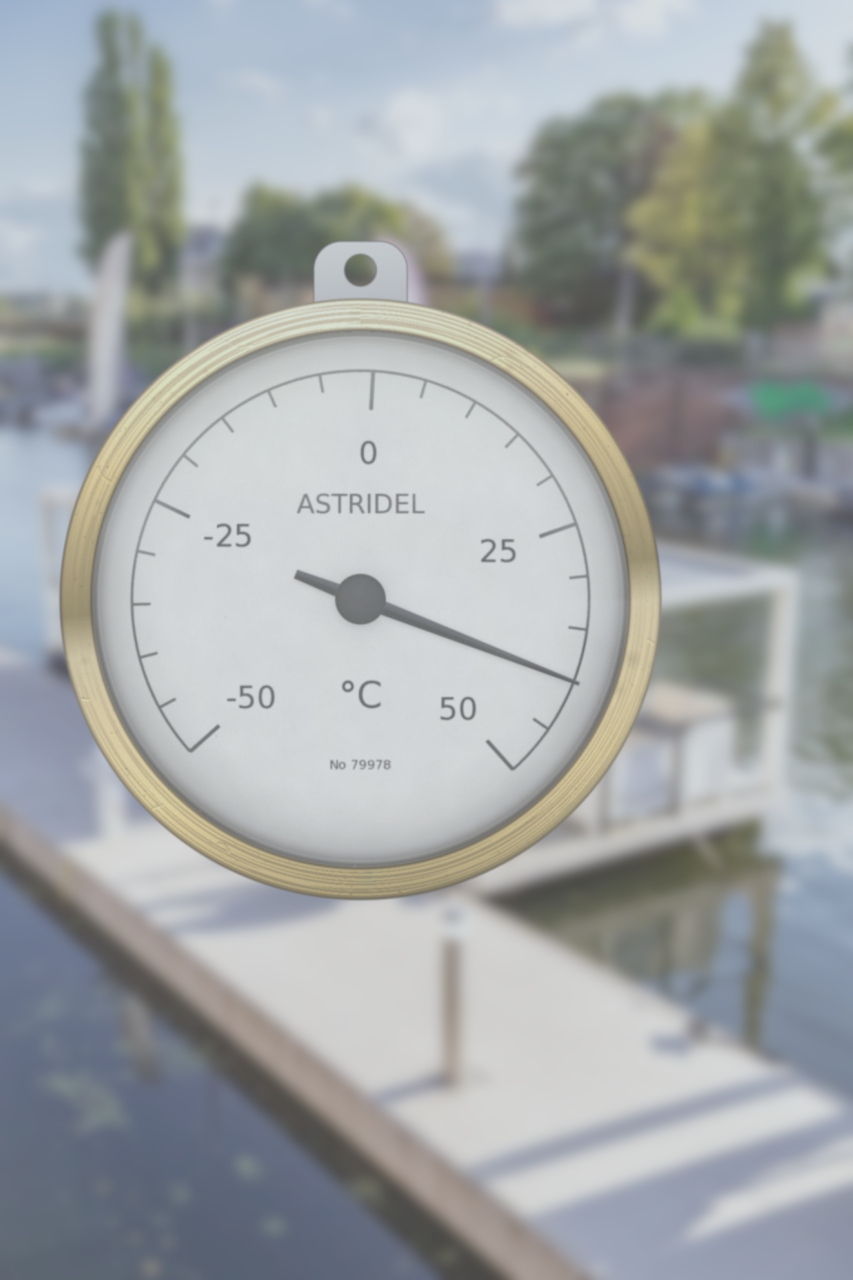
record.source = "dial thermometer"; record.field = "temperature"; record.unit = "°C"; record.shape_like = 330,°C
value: 40,°C
